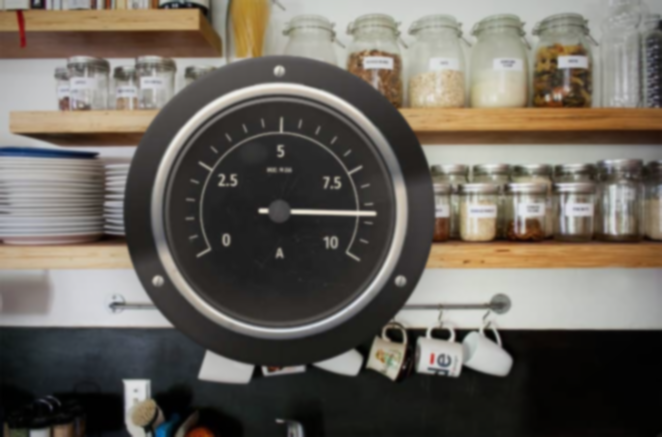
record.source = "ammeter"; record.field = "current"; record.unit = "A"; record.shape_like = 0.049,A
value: 8.75,A
